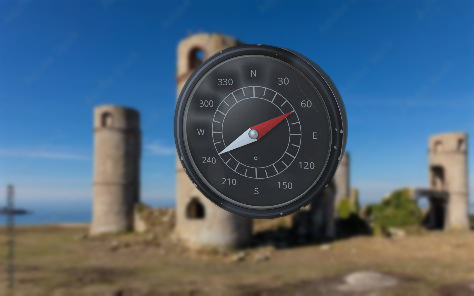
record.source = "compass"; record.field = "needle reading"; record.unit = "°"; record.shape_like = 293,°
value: 60,°
